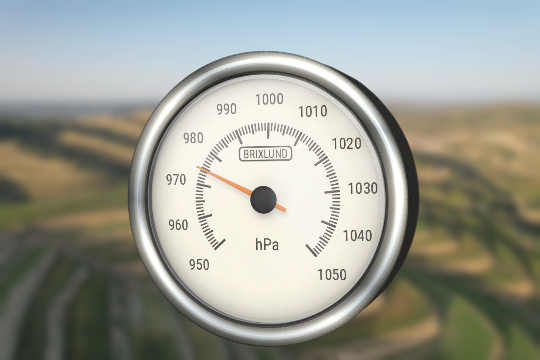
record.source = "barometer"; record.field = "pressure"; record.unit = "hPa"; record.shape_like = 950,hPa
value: 975,hPa
